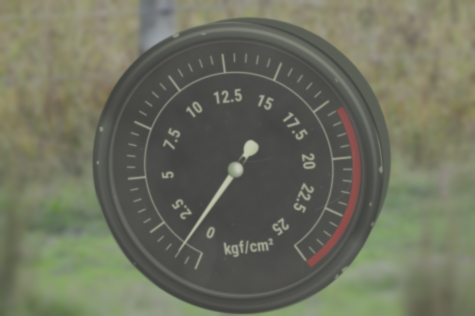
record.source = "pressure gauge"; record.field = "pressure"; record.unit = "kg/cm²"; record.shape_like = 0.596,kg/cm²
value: 1,kg/cm²
